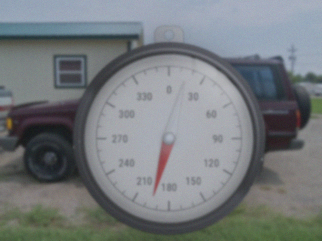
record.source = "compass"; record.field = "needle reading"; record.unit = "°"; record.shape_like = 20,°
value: 195,°
